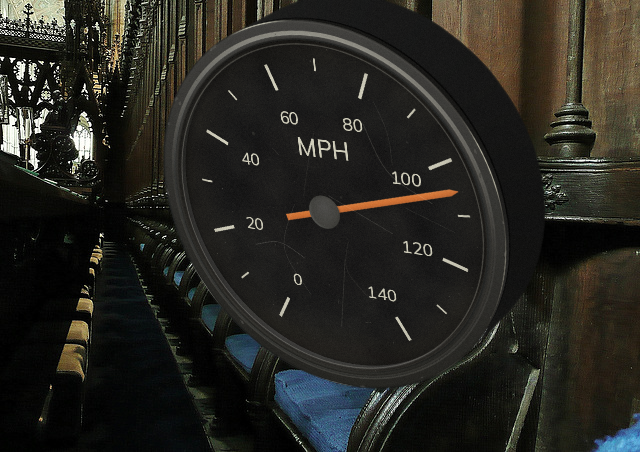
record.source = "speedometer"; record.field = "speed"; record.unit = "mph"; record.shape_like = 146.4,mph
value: 105,mph
